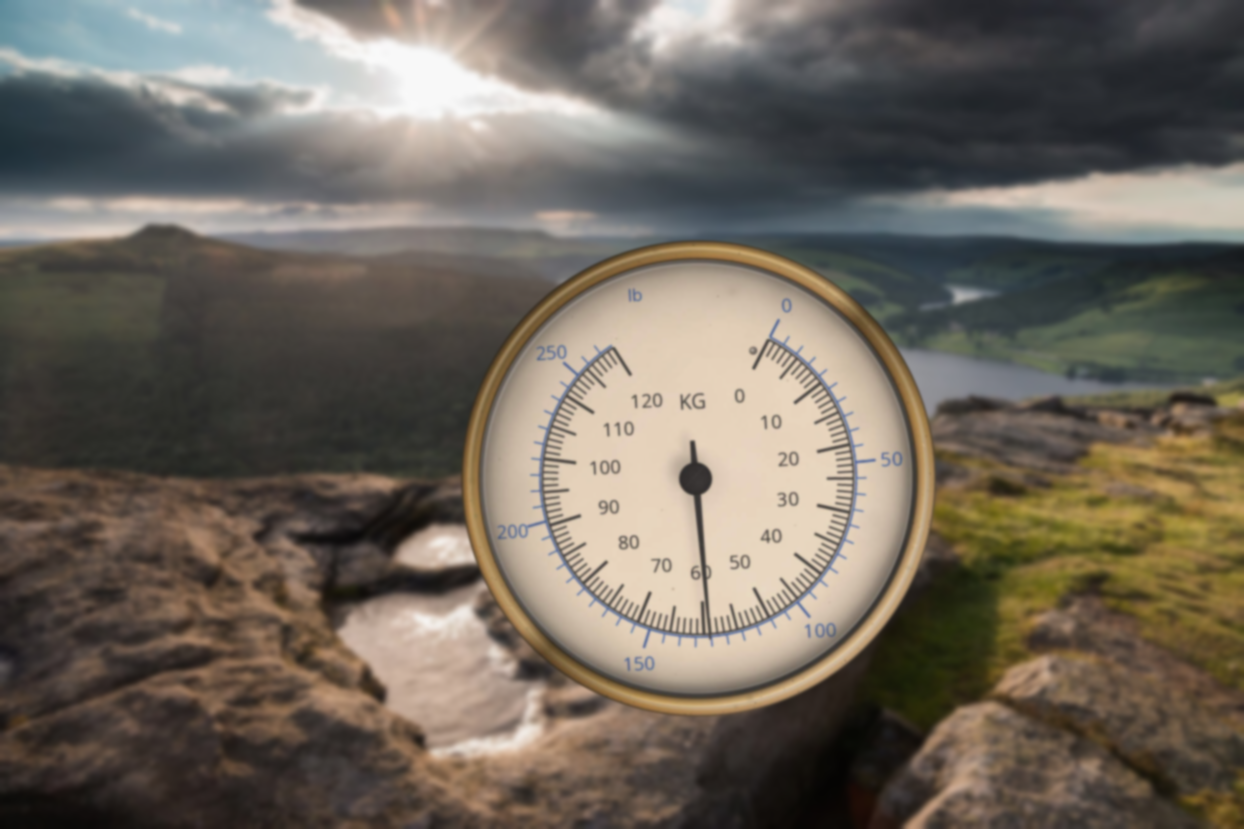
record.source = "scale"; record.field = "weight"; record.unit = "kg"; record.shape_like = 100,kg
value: 59,kg
